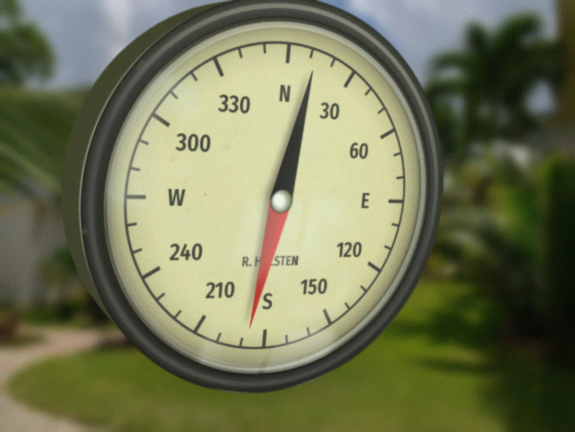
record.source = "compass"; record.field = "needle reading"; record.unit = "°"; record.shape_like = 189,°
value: 190,°
